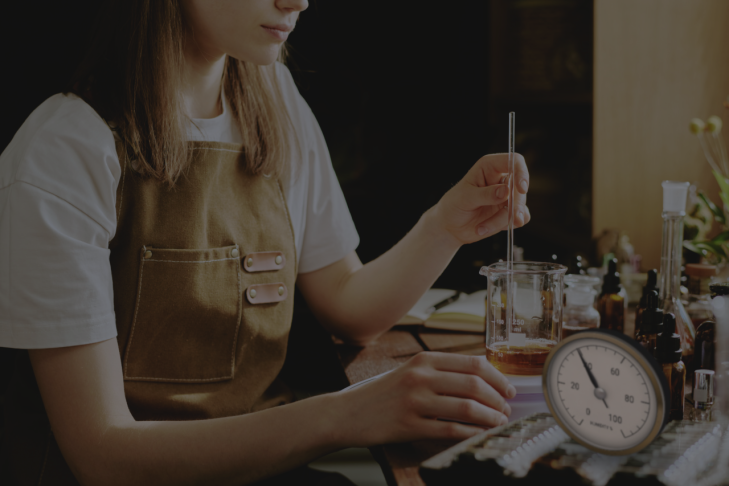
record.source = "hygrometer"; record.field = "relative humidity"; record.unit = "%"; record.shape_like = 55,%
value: 40,%
